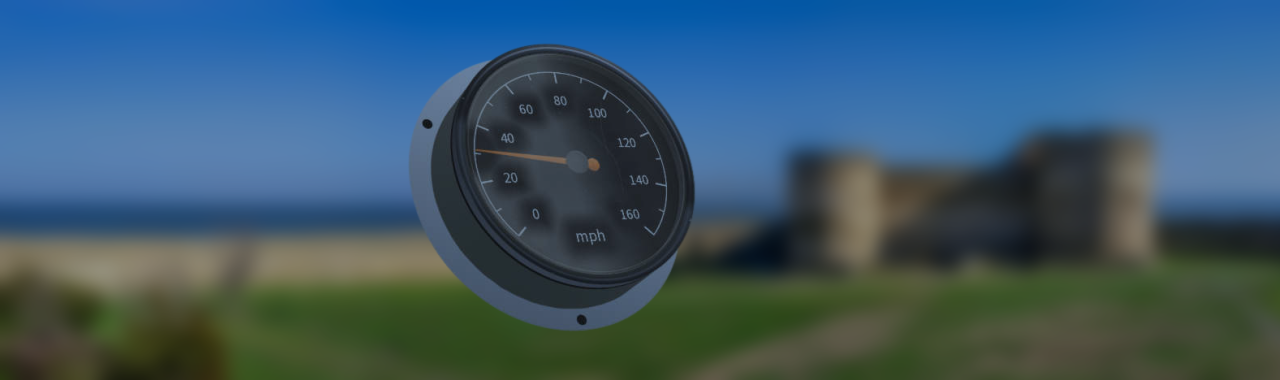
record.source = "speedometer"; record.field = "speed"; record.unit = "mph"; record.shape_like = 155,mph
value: 30,mph
